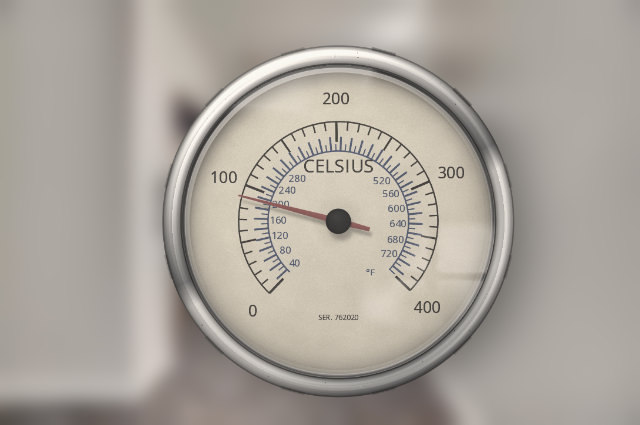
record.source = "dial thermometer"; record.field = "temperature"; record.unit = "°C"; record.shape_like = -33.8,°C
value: 90,°C
